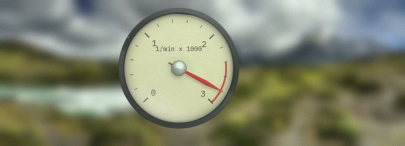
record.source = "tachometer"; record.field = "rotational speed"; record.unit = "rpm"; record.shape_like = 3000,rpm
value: 2800,rpm
